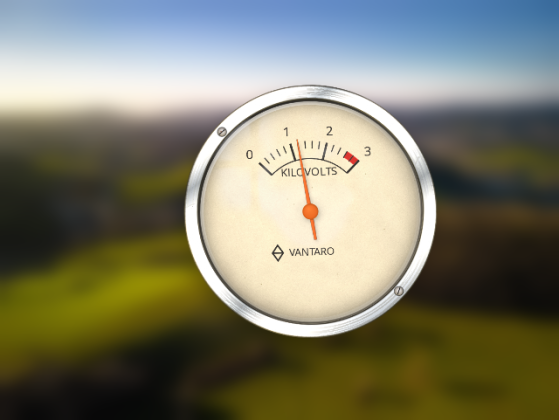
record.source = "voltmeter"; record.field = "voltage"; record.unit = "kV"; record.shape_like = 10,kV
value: 1.2,kV
